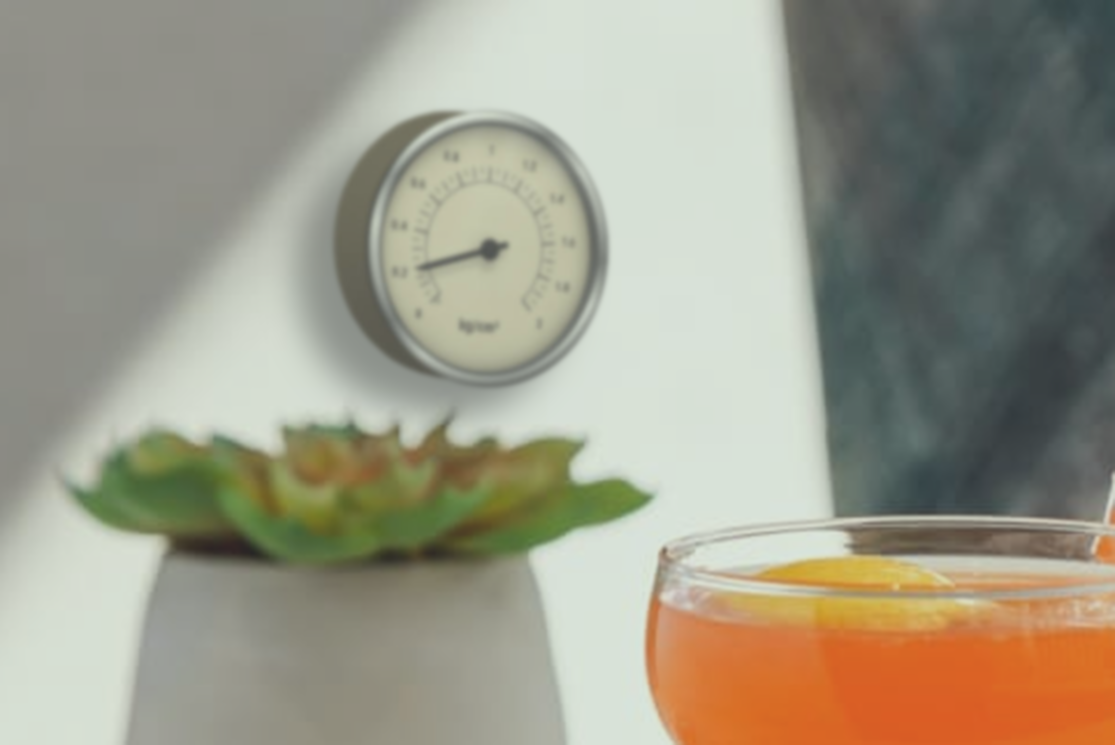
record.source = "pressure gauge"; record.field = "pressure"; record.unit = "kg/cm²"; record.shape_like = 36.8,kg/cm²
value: 0.2,kg/cm²
